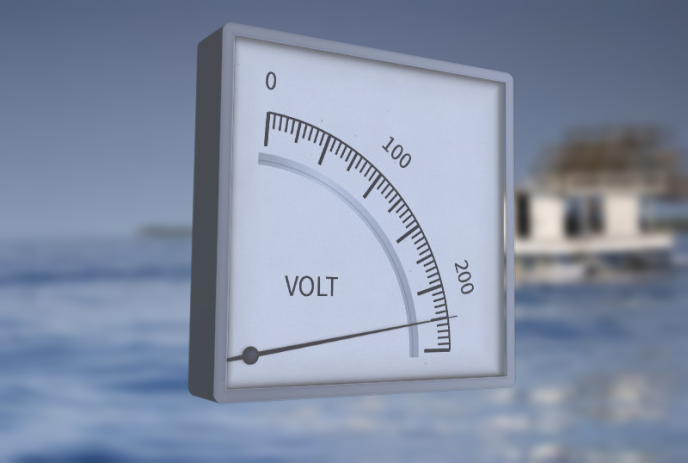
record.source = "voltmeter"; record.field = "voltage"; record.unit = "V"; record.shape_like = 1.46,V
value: 225,V
